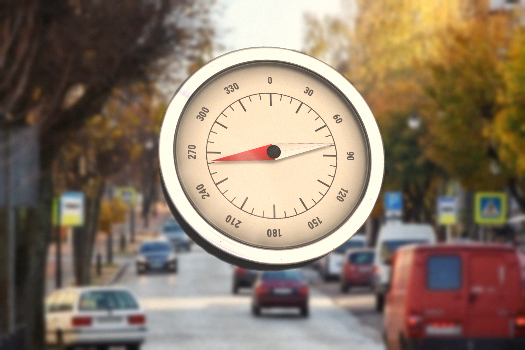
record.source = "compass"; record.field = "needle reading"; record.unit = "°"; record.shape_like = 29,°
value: 260,°
